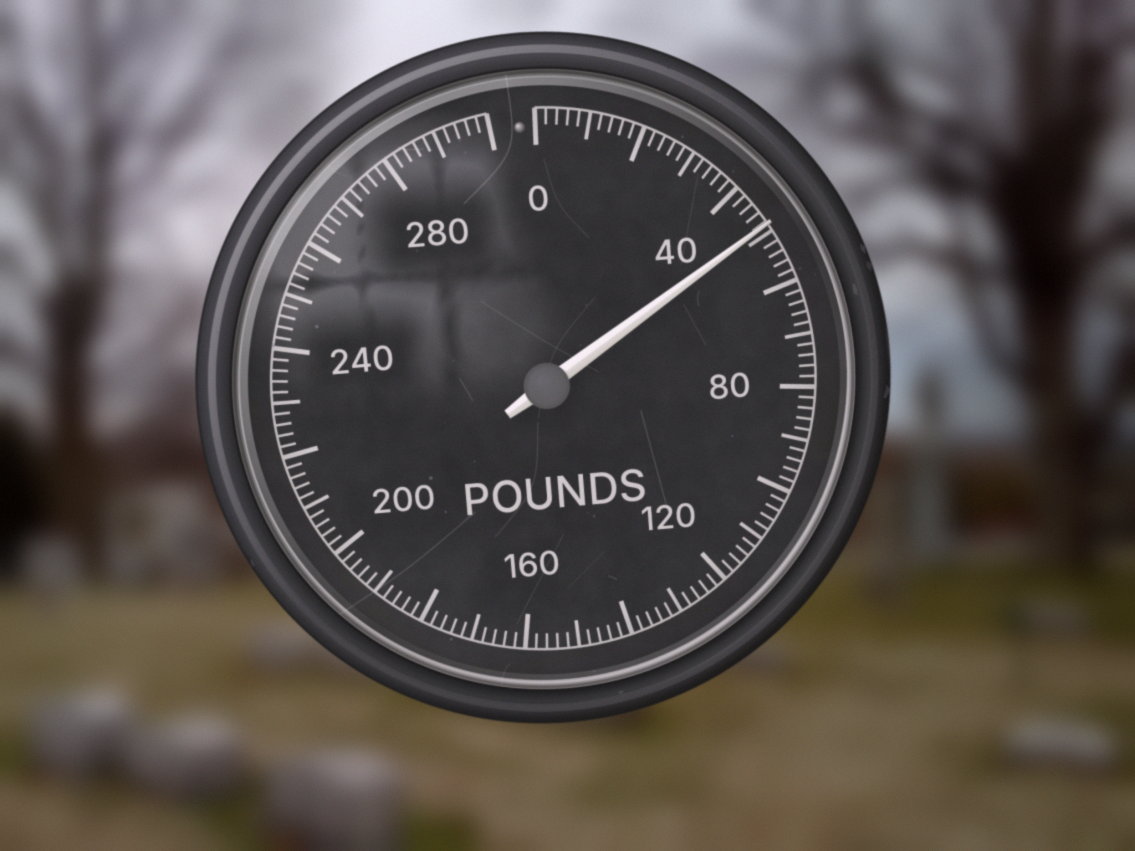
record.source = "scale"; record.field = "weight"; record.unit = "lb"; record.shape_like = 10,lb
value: 48,lb
